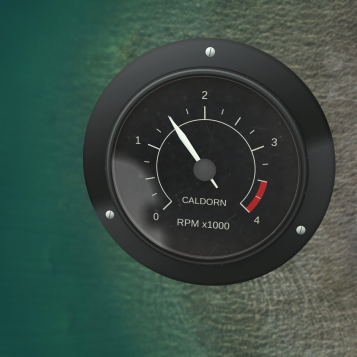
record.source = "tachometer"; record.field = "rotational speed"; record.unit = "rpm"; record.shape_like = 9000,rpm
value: 1500,rpm
